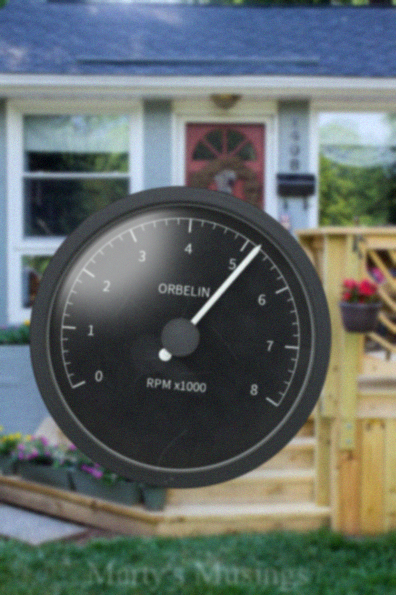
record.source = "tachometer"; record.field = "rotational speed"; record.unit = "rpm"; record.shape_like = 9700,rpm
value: 5200,rpm
